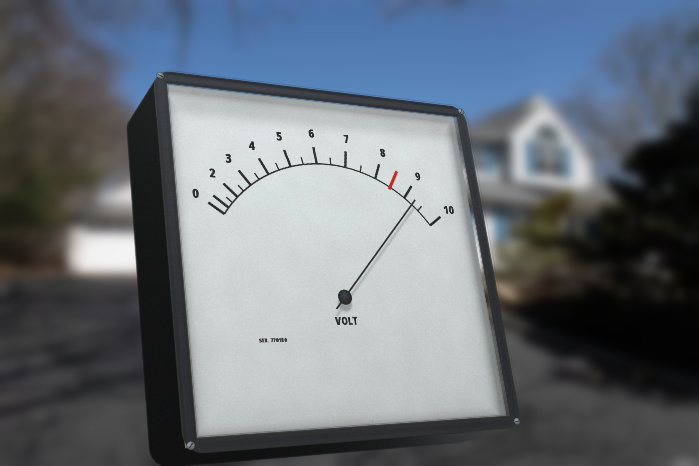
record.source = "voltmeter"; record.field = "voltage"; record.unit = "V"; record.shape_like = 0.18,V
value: 9.25,V
